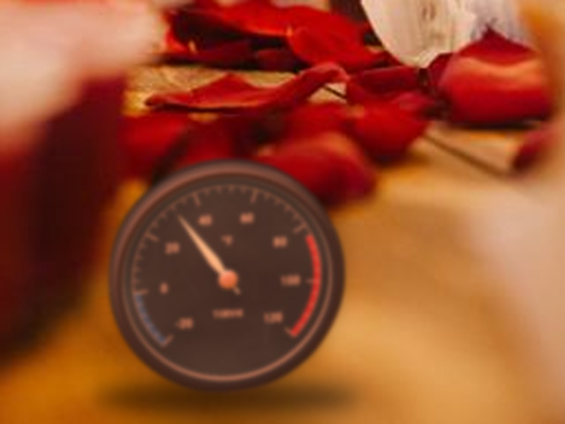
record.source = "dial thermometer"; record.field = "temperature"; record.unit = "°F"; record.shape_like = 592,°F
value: 32,°F
